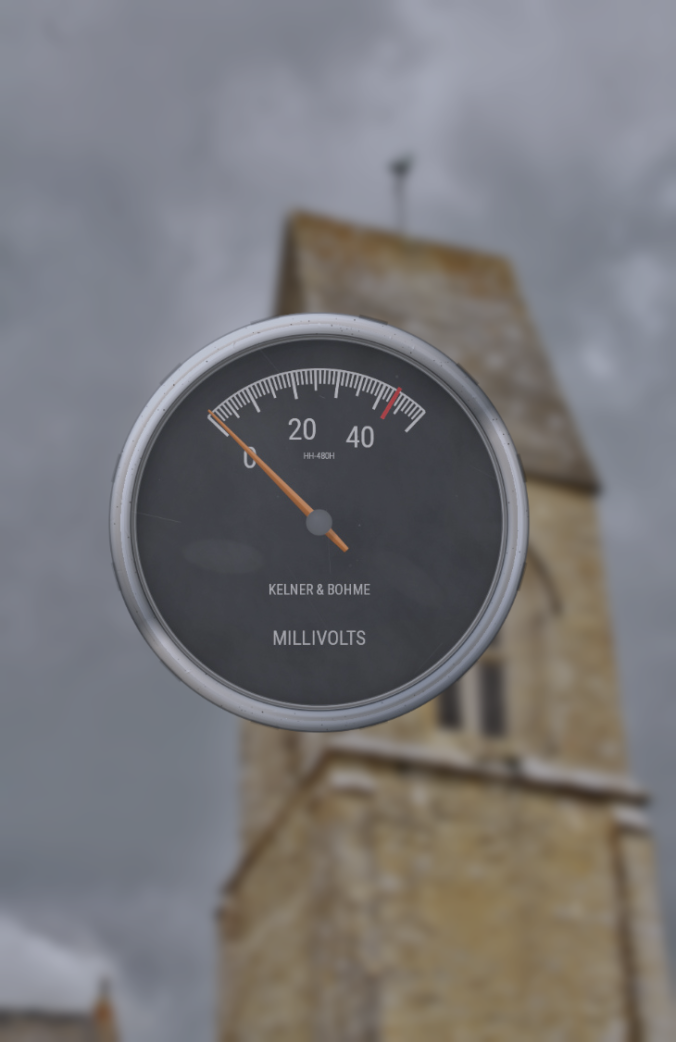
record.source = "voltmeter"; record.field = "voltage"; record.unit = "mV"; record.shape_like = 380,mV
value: 1,mV
